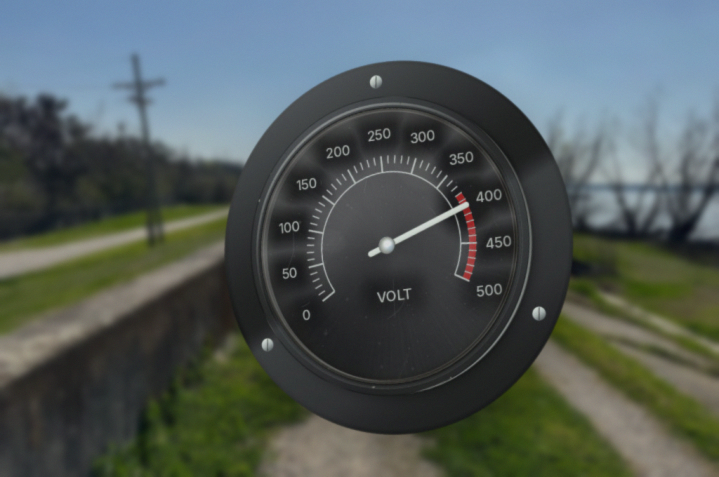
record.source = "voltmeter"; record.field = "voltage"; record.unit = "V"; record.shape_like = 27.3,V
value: 400,V
